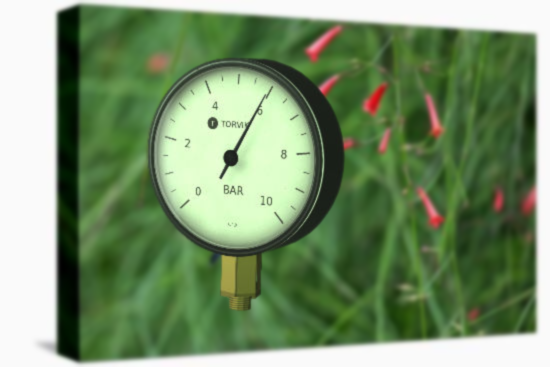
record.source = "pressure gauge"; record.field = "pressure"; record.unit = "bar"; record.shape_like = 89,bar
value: 6,bar
